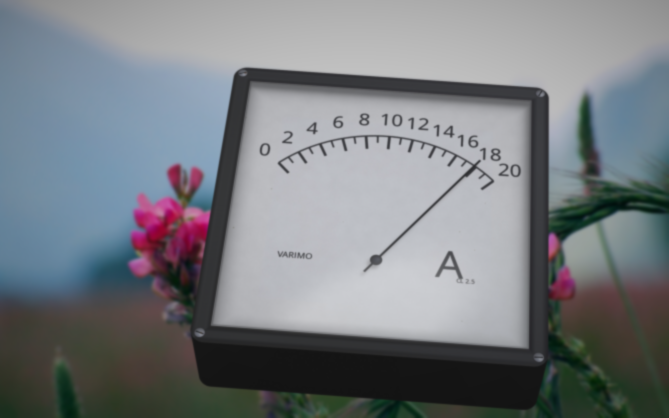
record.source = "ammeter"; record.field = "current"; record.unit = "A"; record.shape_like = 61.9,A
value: 18,A
